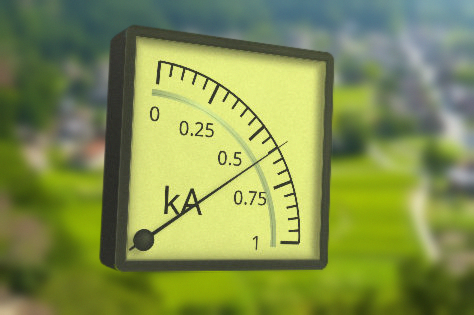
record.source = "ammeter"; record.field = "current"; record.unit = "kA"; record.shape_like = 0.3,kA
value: 0.6,kA
